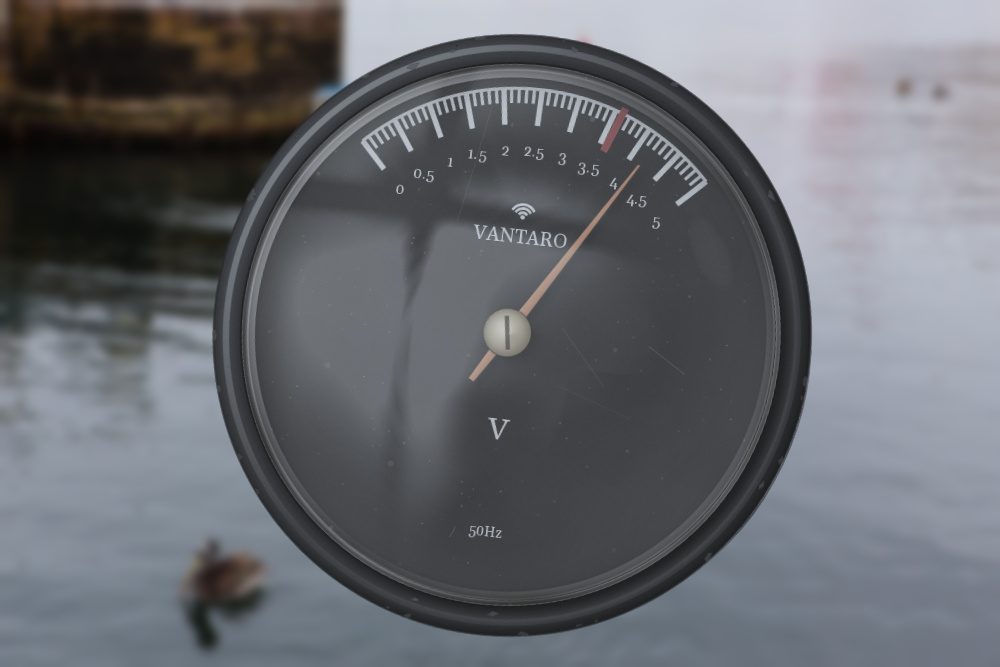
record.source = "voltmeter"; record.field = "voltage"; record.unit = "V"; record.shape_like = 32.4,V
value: 4.2,V
